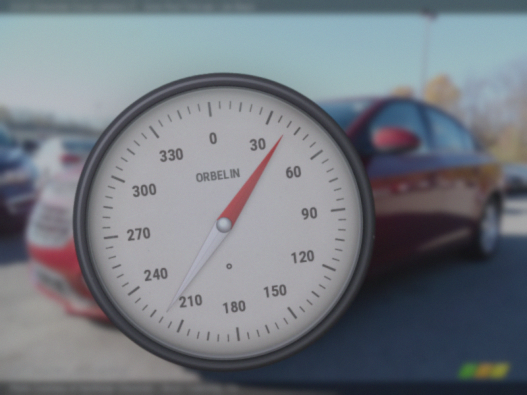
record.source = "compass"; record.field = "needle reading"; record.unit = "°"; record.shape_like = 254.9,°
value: 40,°
